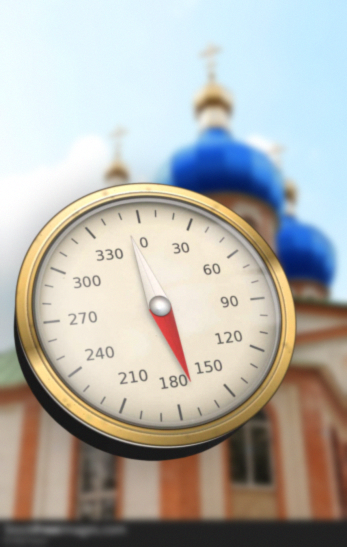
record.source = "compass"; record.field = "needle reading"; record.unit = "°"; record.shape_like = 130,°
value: 170,°
